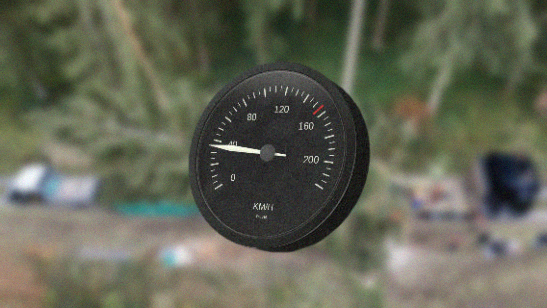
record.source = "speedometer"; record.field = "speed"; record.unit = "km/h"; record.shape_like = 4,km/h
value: 35,km/h
